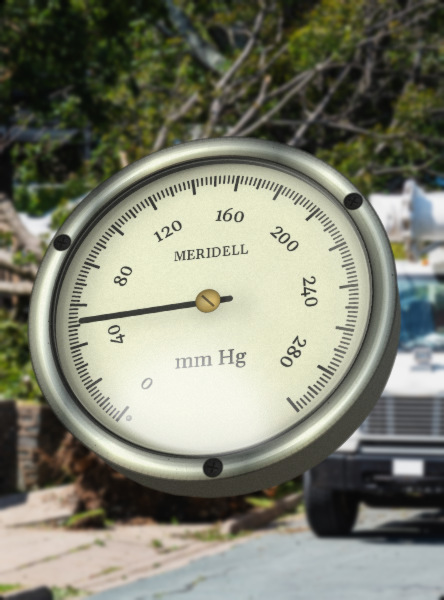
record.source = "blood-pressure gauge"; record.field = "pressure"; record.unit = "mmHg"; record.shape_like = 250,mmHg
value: 50,mmHg
